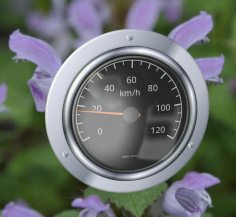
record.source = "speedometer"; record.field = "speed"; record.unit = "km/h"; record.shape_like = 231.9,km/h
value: 17.5,km/h
